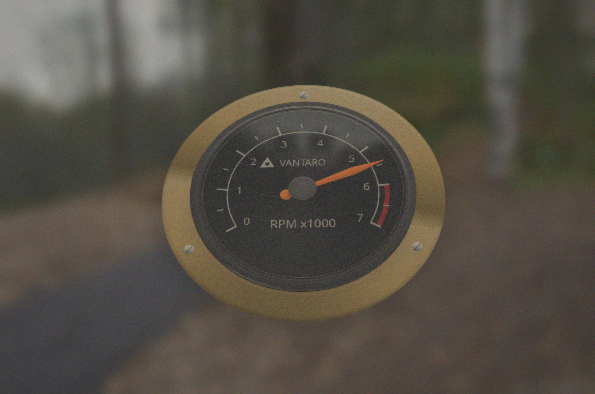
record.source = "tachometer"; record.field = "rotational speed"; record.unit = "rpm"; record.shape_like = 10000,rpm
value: 5500,rpm
